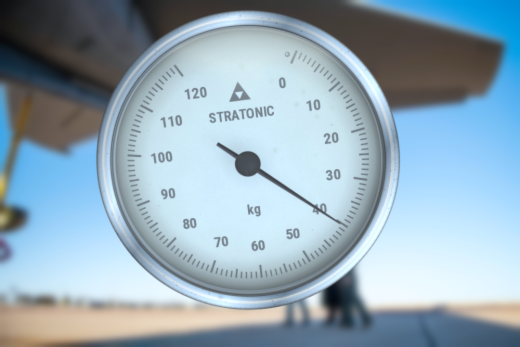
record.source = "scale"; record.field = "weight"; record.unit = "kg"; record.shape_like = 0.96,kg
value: 40,kg
